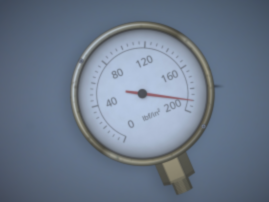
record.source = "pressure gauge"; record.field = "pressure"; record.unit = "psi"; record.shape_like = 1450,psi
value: 190,psi
